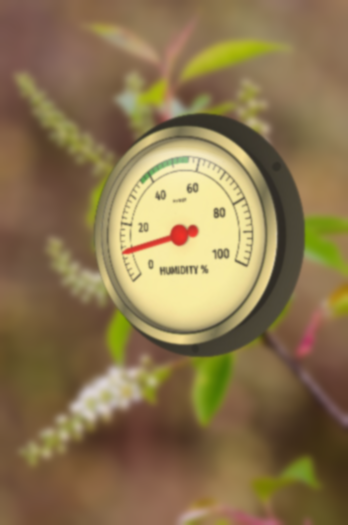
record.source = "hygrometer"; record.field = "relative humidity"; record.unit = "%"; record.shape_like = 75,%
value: 10,%
